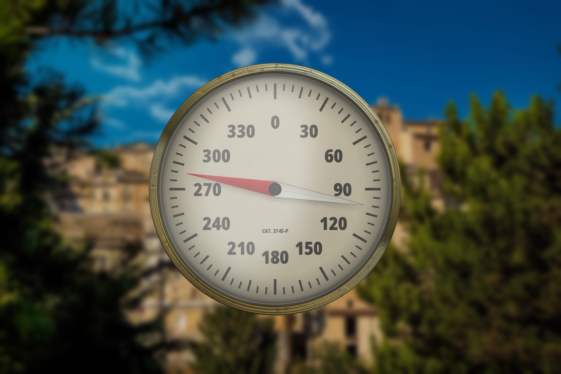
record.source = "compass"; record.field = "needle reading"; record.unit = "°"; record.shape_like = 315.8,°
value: 280,°
